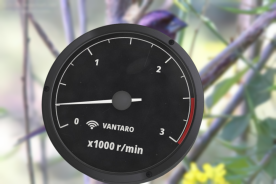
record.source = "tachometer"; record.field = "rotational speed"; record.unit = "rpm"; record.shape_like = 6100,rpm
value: 250,rpm
